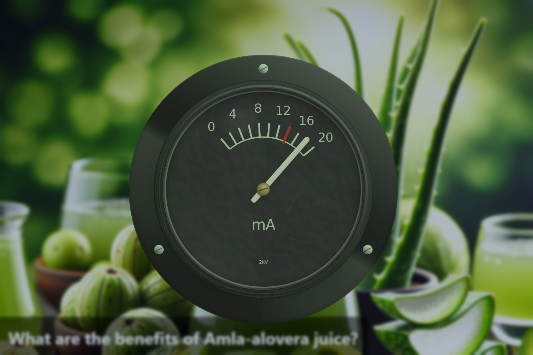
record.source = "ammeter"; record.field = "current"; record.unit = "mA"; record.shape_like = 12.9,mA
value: 18,mA
